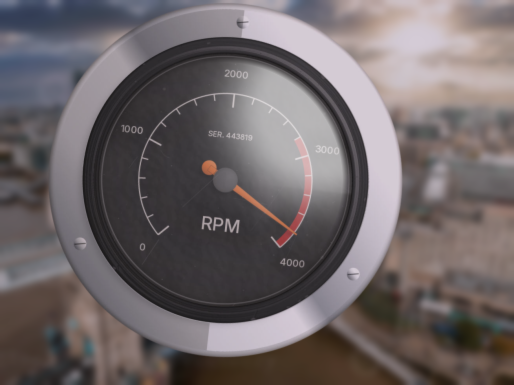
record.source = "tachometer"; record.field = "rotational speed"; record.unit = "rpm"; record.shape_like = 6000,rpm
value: 3800,rpm
